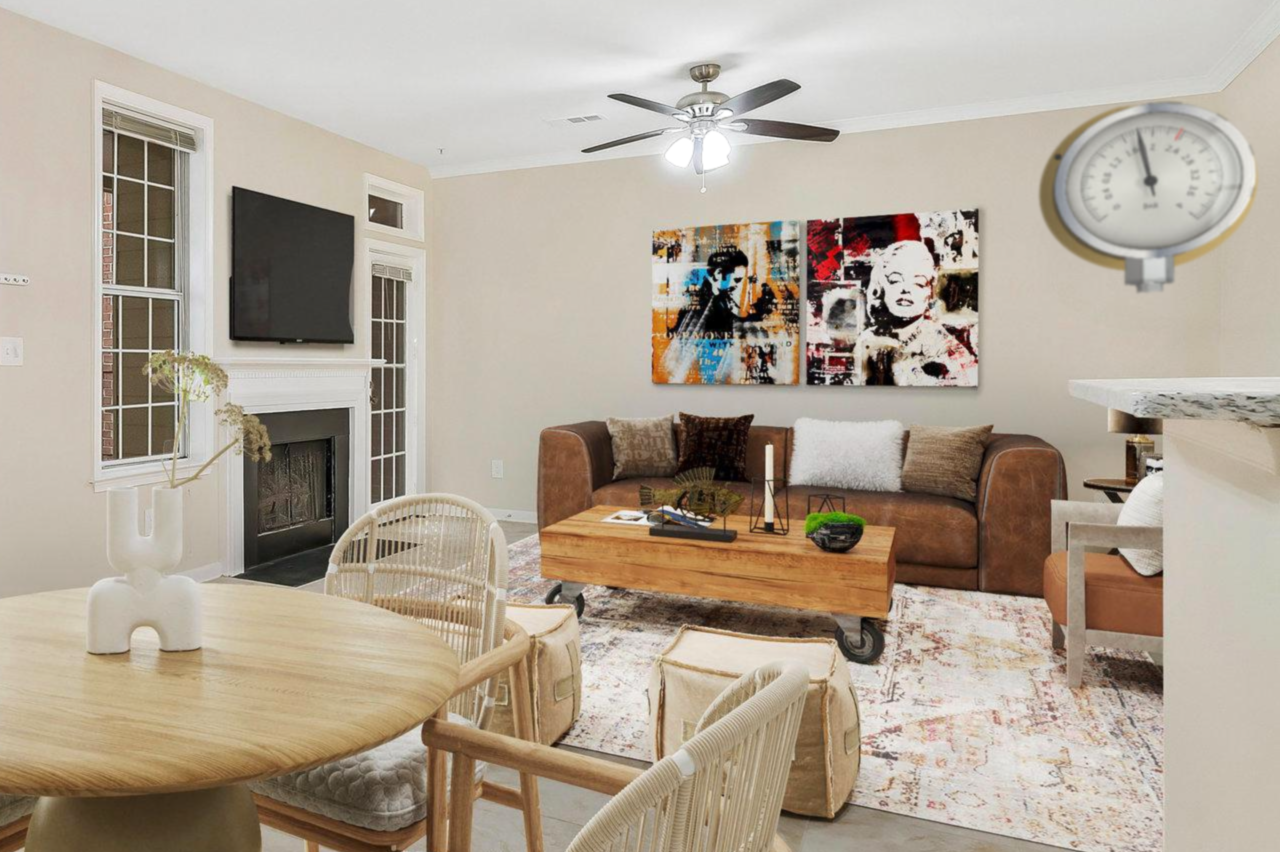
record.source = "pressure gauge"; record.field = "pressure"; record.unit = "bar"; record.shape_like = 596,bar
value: 1.8,bar
